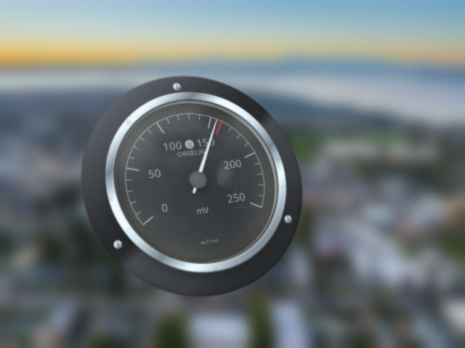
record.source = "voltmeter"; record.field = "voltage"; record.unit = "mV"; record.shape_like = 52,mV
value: 155,mV
